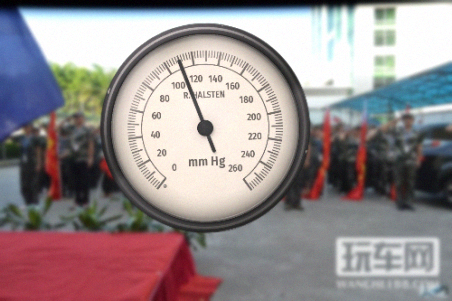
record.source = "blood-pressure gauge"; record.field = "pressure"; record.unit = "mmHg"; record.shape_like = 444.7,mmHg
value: 110,mmHg
